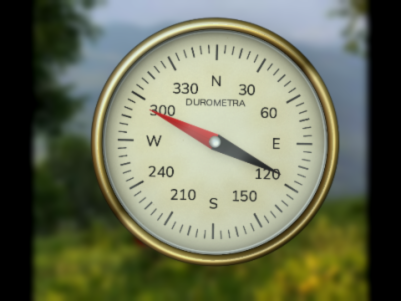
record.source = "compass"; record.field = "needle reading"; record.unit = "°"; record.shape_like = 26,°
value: 295,°
